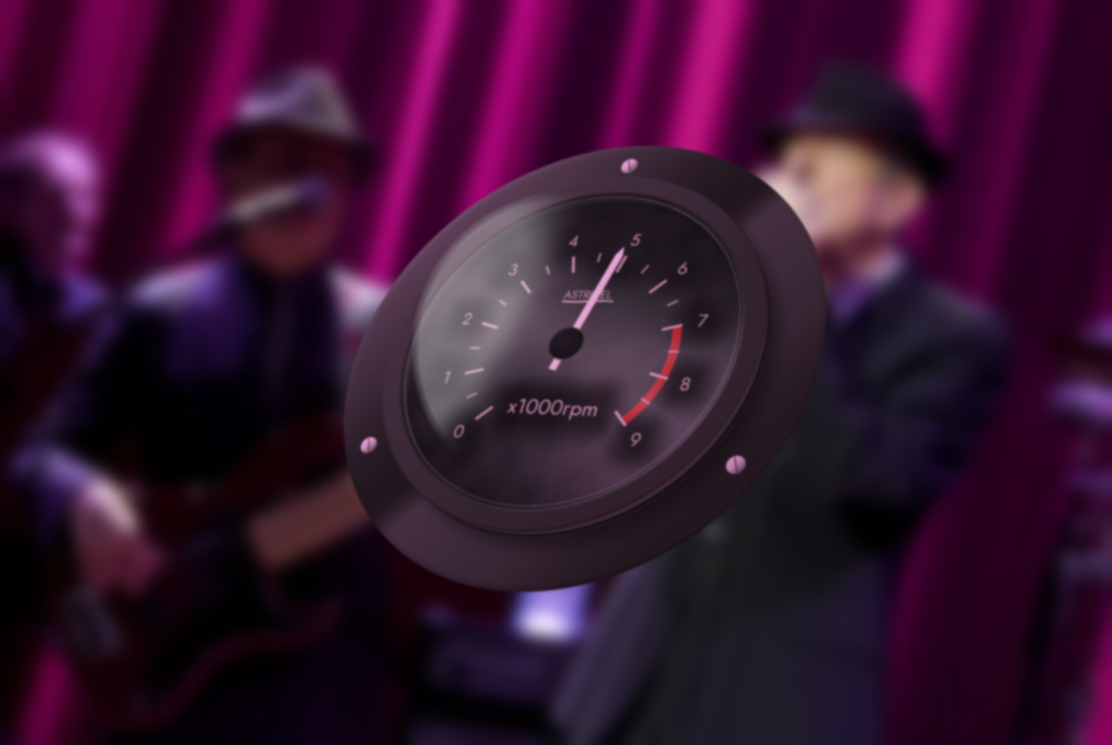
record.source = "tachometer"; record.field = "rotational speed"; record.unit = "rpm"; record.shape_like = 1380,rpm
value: 5000,rpm
